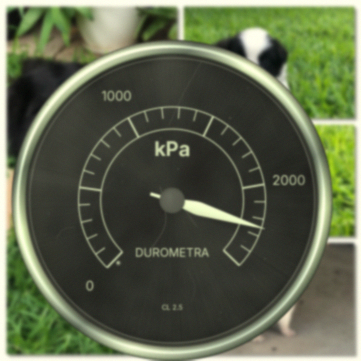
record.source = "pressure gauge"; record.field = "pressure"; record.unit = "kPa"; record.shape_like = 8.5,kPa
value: 2250,kPa
